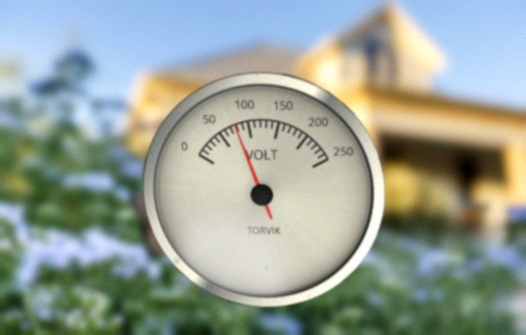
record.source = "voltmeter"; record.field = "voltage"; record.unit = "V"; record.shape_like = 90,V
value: 80,V
